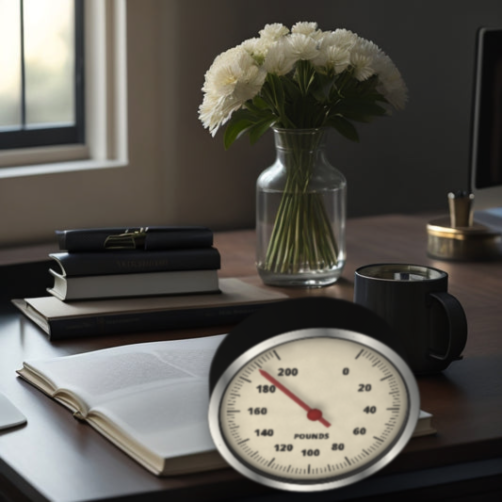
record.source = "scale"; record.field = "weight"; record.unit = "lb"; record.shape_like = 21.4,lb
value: 190,lb
